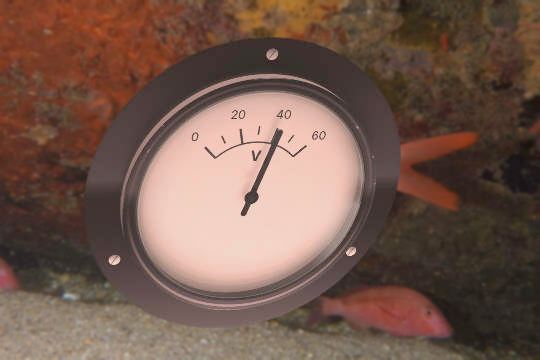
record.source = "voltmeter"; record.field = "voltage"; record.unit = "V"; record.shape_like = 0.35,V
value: 40,V
